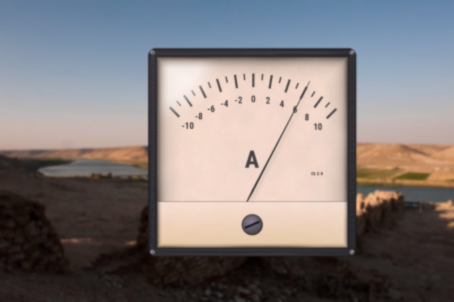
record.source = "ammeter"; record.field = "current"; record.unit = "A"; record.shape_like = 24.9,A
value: 6,A
